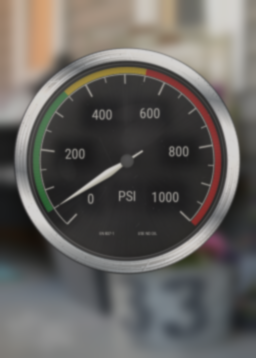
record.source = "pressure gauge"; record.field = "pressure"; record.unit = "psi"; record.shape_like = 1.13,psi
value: 50,psi
